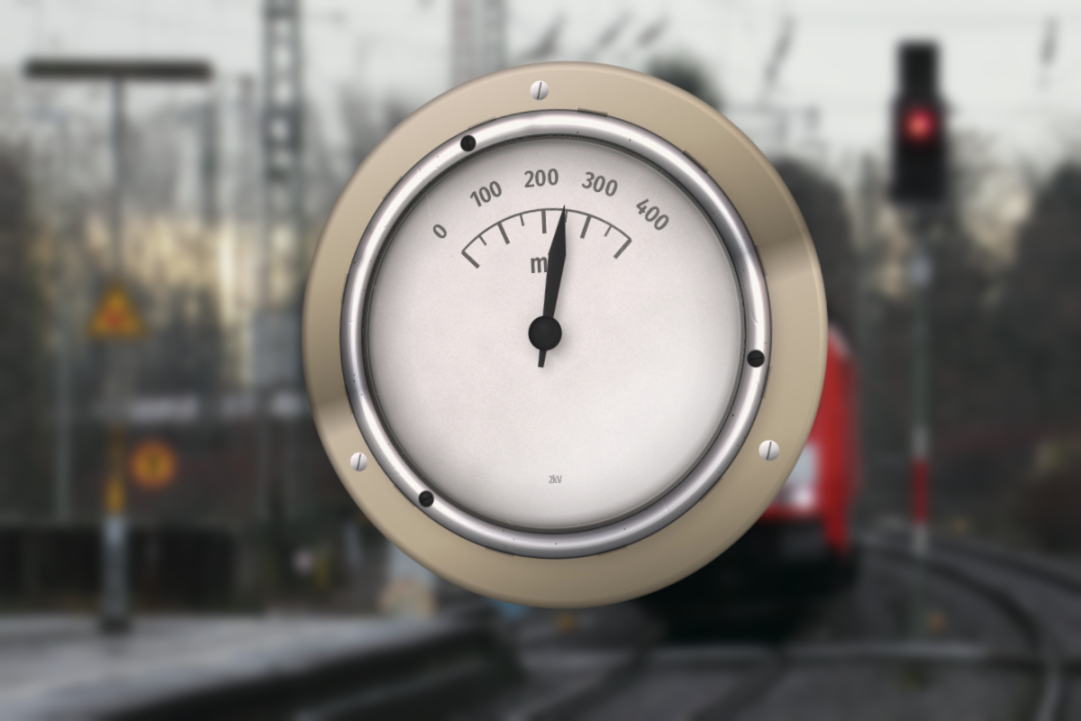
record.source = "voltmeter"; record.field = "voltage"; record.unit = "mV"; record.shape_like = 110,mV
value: 250,mV
